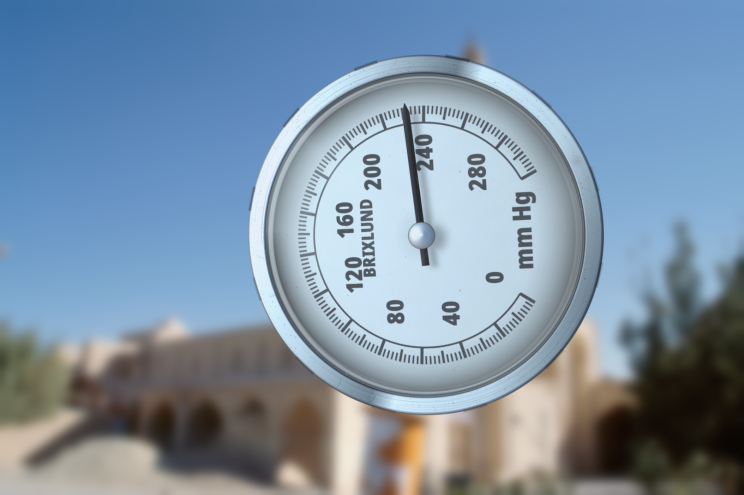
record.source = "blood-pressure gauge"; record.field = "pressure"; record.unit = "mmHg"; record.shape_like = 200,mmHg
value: 232,mmHg
